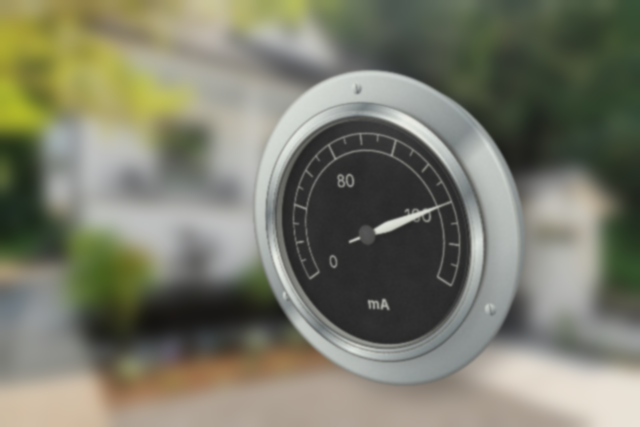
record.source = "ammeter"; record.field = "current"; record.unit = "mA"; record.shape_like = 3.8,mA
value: 160,mA
